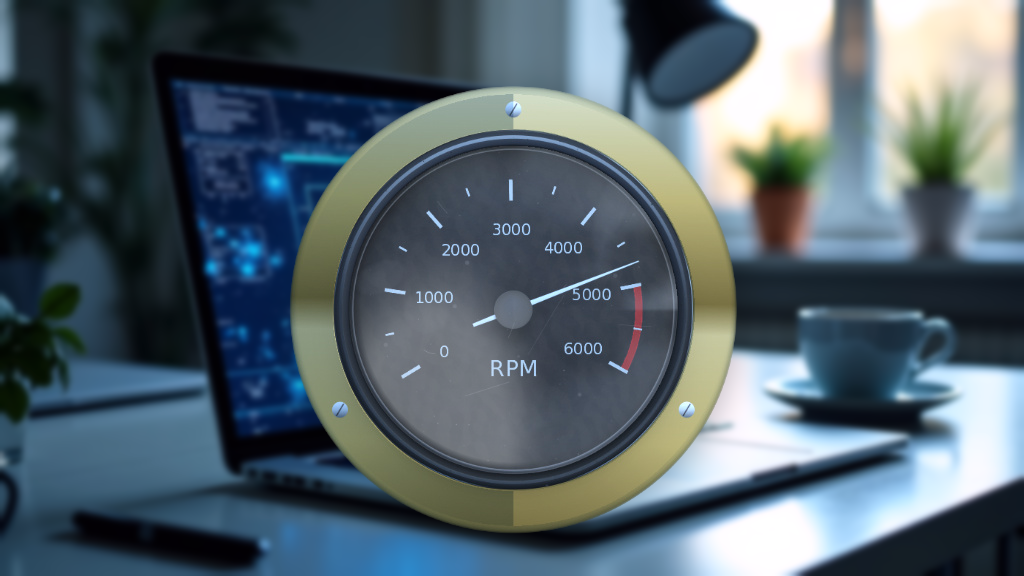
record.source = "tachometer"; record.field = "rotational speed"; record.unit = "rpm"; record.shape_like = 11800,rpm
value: 4750,rpm
